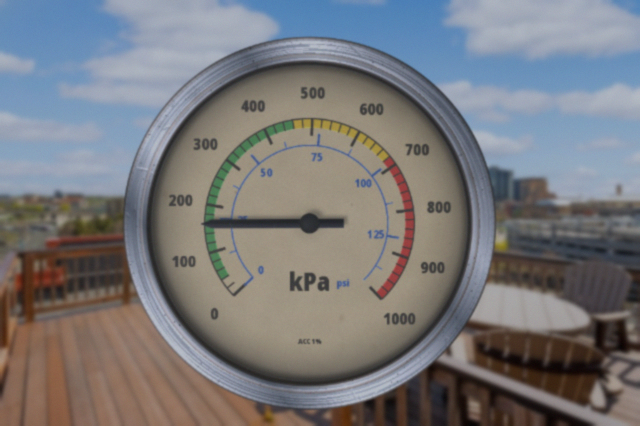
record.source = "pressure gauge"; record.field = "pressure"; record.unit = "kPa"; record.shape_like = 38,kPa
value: 160,kPa
